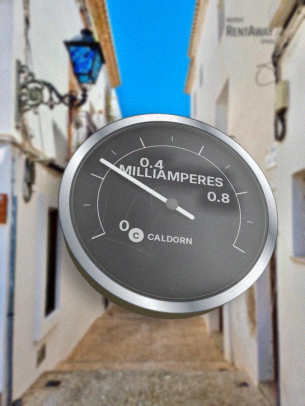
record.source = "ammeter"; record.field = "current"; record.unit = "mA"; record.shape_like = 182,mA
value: 0.25,mA
